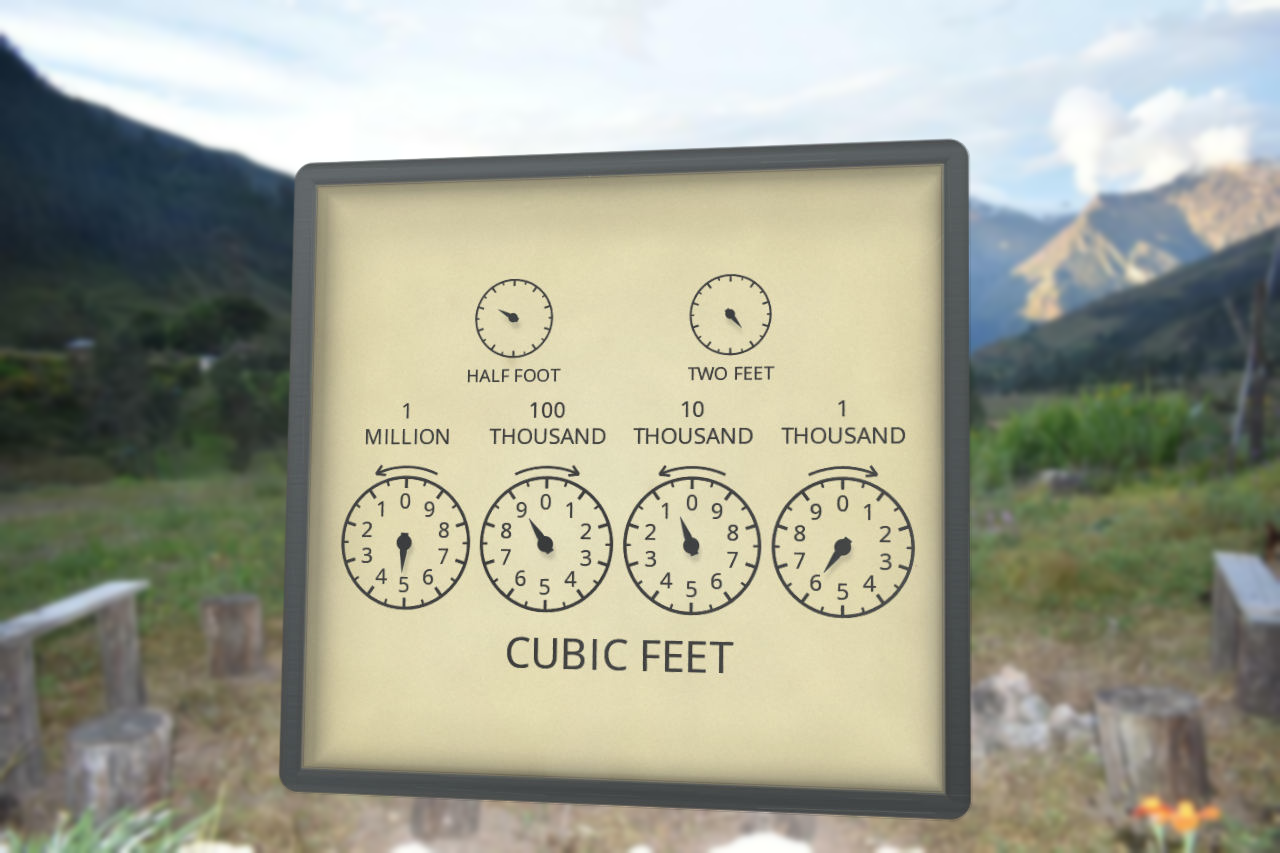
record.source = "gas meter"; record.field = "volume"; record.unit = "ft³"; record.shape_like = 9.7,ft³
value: 490600,ft³
